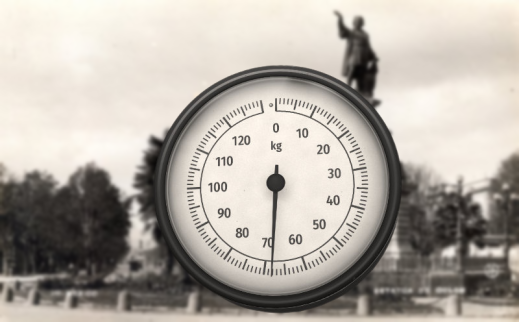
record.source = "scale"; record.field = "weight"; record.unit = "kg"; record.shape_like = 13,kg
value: 68,kg
